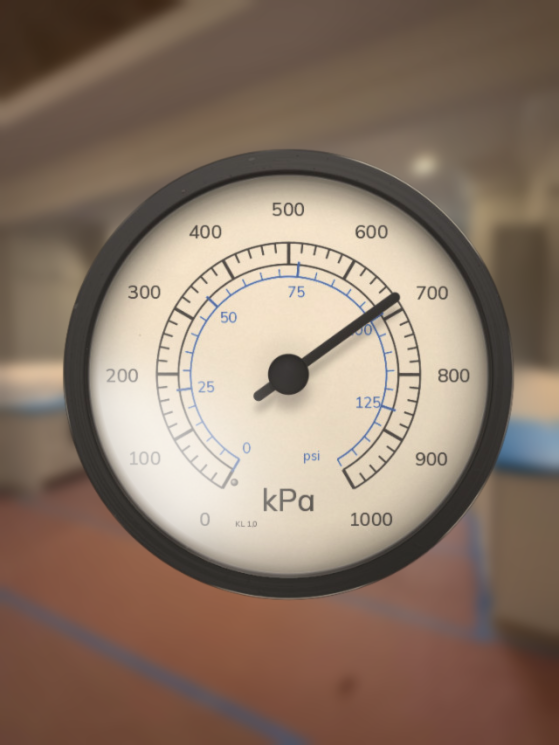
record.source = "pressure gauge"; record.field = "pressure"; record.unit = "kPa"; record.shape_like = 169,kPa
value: 680,kPa
